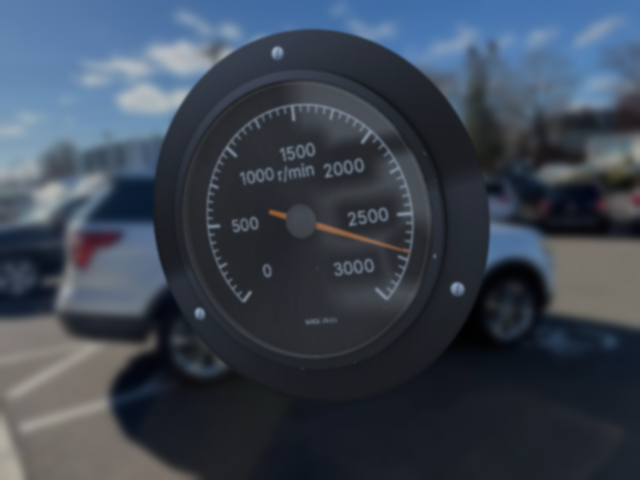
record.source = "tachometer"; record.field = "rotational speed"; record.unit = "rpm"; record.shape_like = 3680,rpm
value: 2700,rpm
